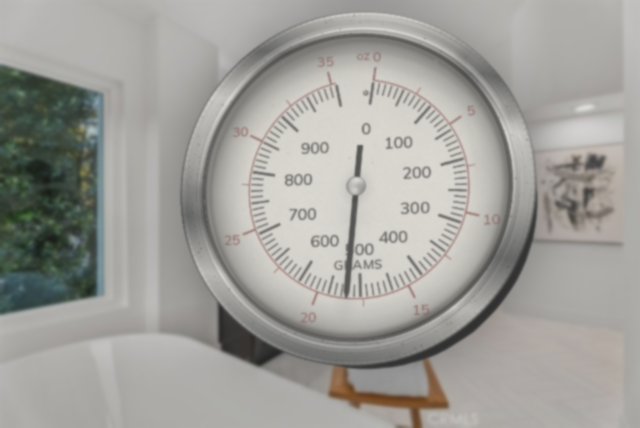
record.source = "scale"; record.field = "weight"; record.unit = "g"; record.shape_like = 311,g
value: 520,g
